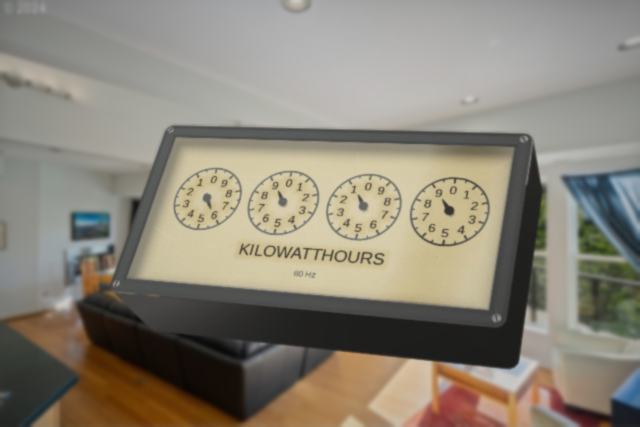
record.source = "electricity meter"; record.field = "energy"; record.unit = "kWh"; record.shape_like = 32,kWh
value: 5909,kWh
